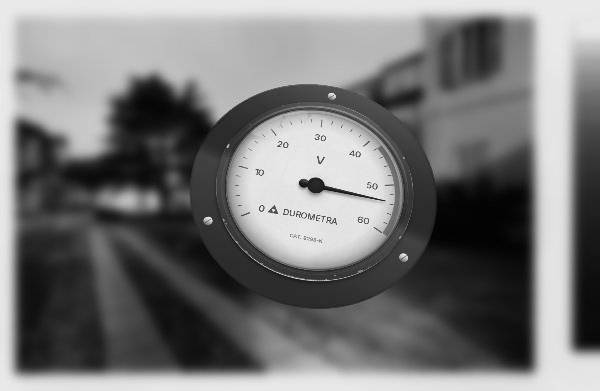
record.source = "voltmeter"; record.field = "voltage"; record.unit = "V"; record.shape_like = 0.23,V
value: 54,V
